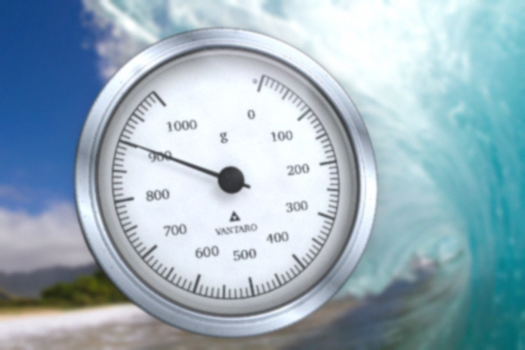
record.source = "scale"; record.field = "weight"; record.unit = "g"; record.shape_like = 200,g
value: 900,g
